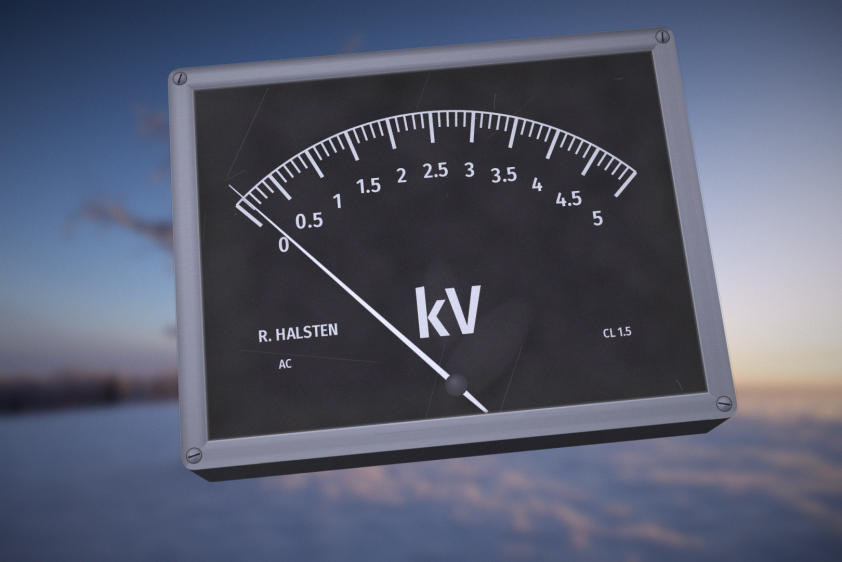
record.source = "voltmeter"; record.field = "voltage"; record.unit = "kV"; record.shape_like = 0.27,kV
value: 0.1,kV
